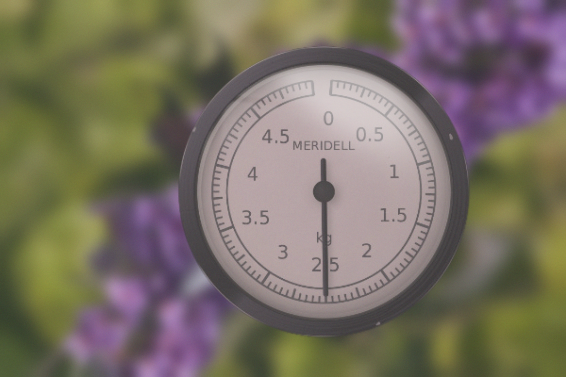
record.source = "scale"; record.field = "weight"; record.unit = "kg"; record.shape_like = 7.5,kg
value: 2.5,kg
